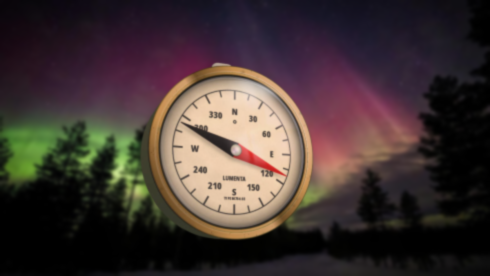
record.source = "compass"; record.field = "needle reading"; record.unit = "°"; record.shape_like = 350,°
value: 112.5,°
